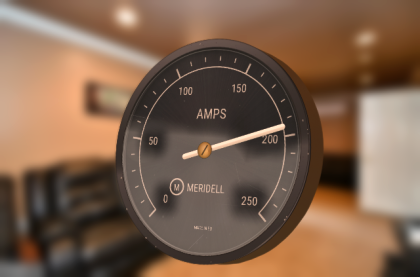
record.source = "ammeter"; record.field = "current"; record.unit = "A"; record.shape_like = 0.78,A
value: 195,A
